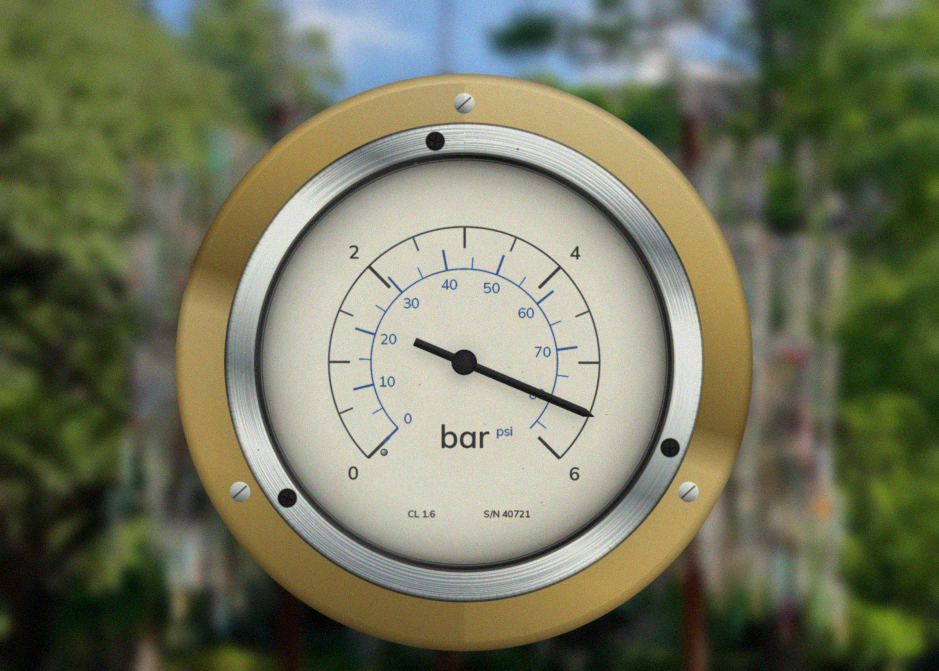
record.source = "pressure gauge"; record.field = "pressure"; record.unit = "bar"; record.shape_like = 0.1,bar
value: 5.5,bar
